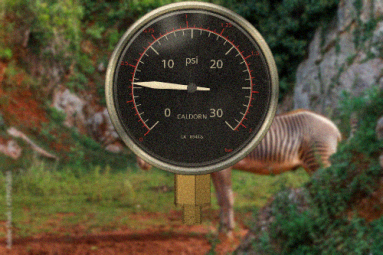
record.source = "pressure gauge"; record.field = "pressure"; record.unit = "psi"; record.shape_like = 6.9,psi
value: 5.5,psi
